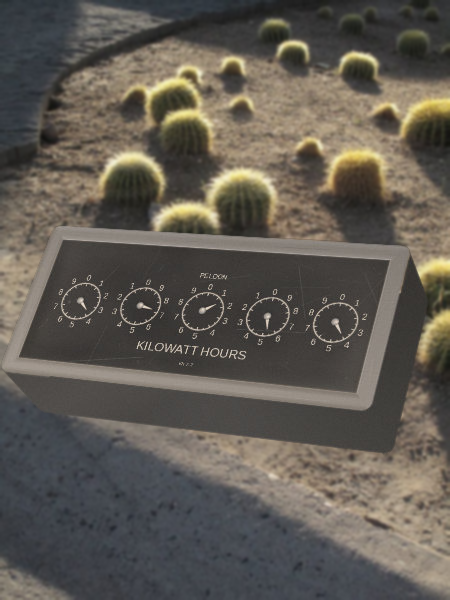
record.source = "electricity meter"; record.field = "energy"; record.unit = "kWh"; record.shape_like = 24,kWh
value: 37154,kWh
